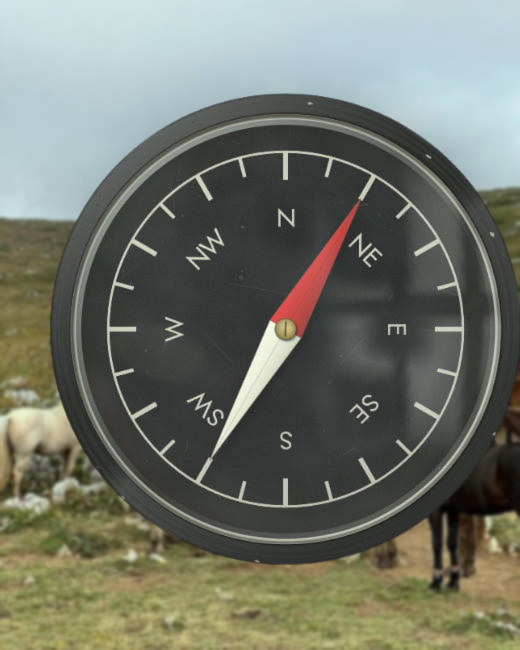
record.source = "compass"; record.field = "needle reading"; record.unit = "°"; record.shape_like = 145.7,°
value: 30,°
